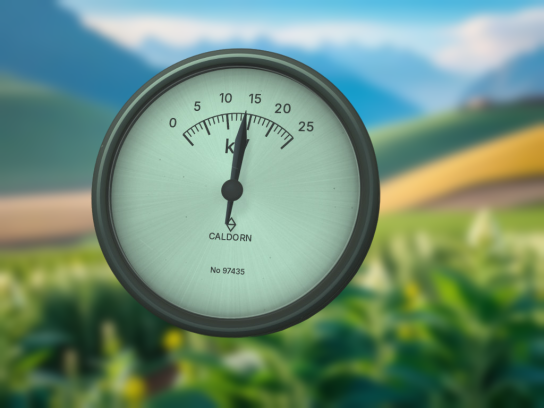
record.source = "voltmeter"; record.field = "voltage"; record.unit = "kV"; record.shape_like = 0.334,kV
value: 14,kV
